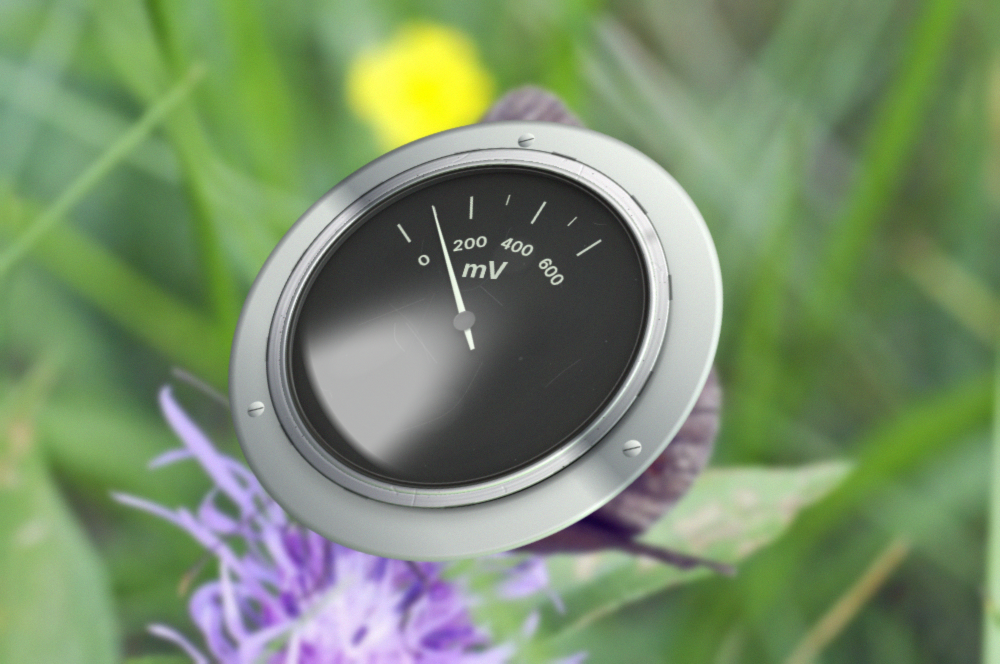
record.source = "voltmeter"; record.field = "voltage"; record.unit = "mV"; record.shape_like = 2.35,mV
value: 100,mV
